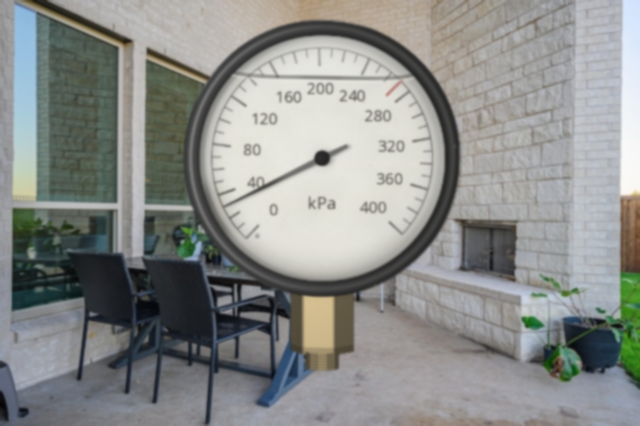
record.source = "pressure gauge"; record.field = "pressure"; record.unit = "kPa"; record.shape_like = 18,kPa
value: 30,kPa
